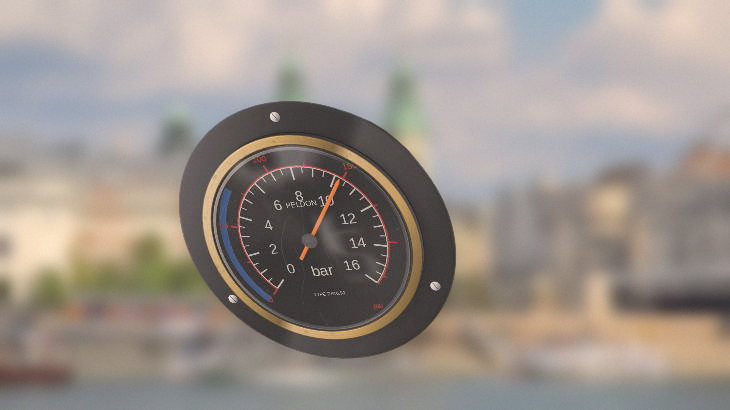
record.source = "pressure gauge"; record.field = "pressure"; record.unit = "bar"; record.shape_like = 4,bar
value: 10.25,bar
